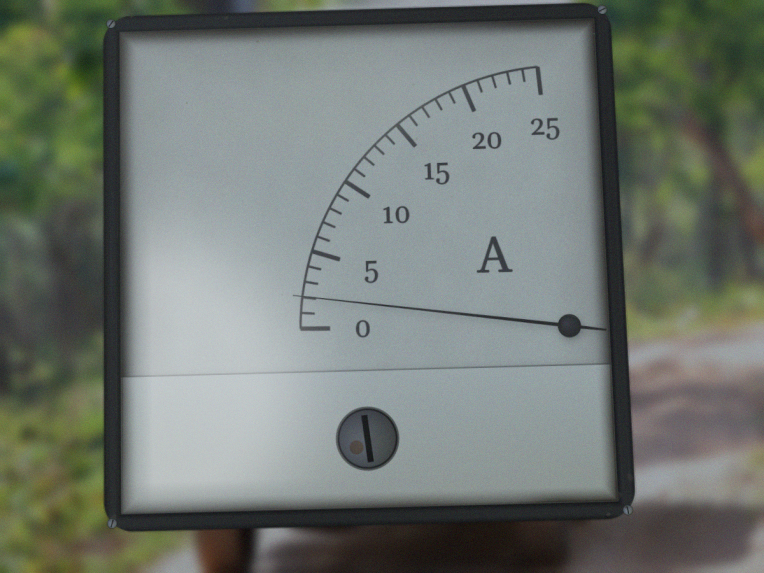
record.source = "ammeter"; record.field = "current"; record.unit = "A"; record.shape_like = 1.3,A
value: 2,A
